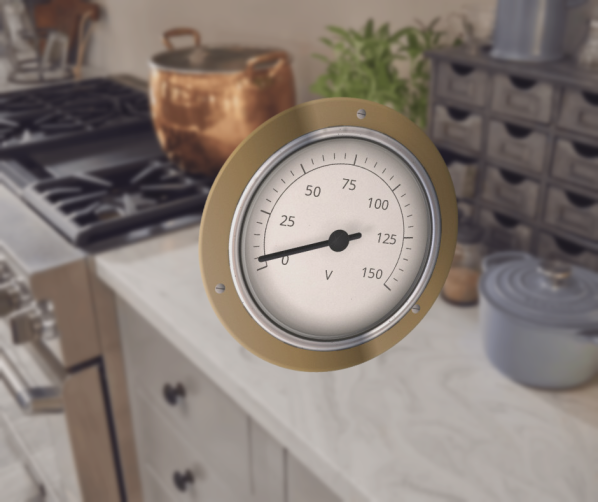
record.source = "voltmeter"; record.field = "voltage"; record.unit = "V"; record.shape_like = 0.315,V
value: 5,V
